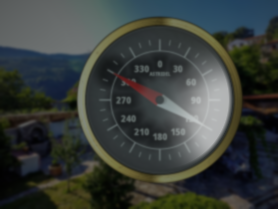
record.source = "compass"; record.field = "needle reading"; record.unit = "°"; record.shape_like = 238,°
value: 300,°
